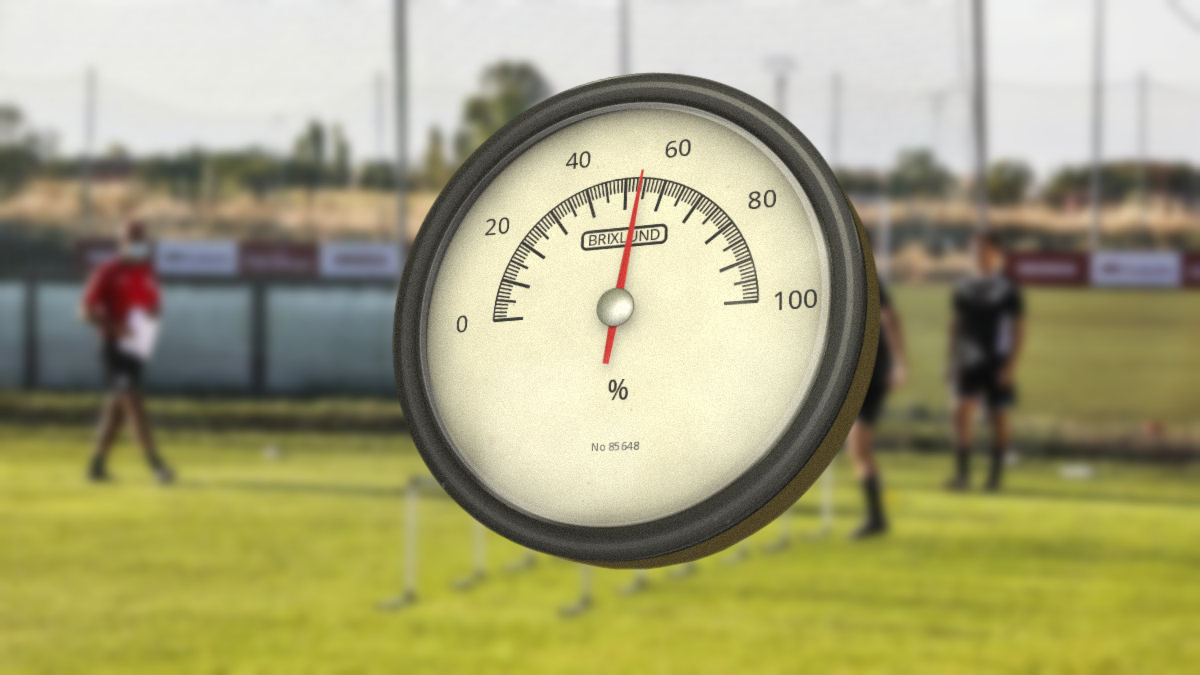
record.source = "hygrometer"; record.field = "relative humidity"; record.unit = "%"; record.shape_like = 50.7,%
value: 55,%
